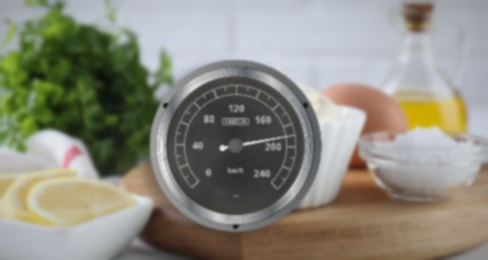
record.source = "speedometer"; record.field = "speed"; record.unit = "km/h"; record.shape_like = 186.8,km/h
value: 190,km/h
